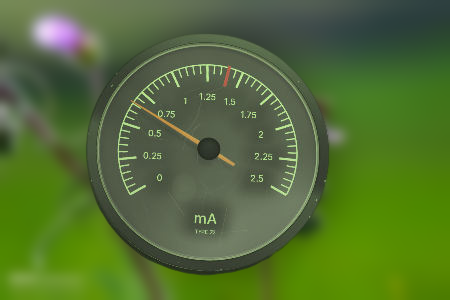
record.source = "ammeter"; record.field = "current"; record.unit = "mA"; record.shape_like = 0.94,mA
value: 0.65,mA
